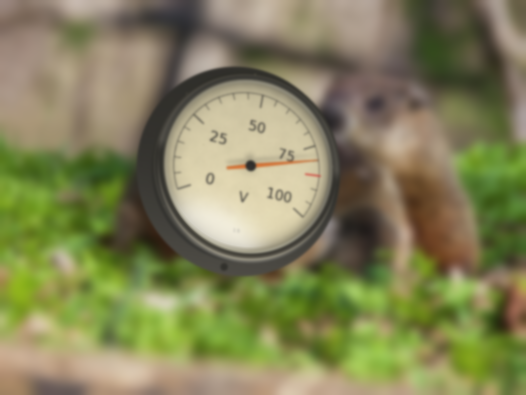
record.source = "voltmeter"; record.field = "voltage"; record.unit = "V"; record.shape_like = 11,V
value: 80,V
